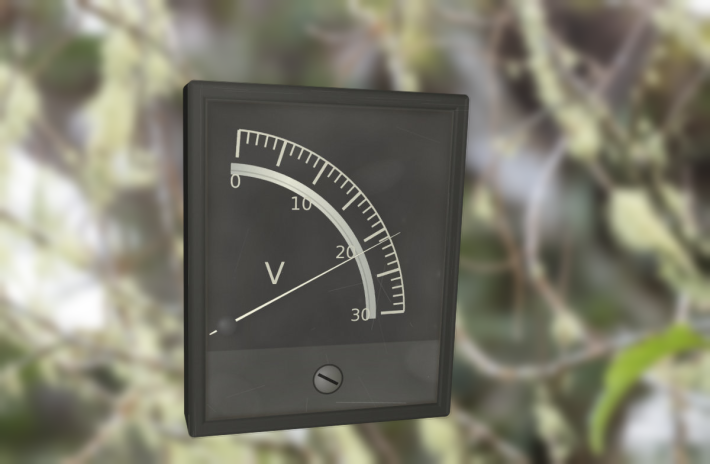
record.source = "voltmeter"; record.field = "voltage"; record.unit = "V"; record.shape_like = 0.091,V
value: 21,V
